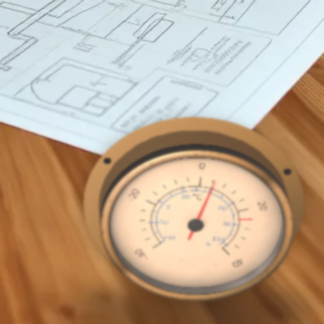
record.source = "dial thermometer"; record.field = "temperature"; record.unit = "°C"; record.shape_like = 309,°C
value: 4,°C
